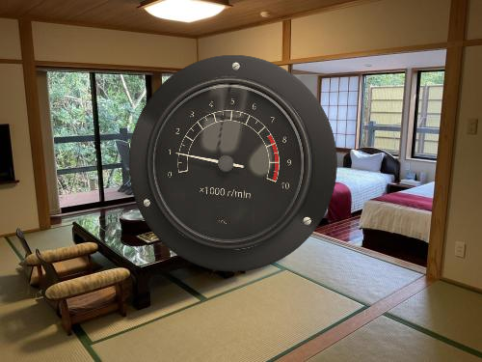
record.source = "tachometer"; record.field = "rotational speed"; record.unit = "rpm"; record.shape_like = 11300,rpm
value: 1000,rpm
